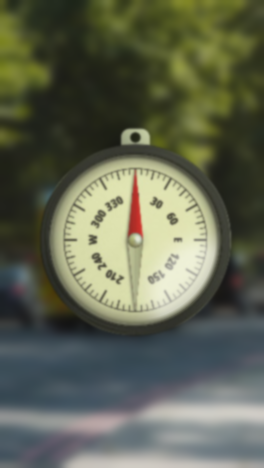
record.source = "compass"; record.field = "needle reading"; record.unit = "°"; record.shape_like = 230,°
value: 0,°
